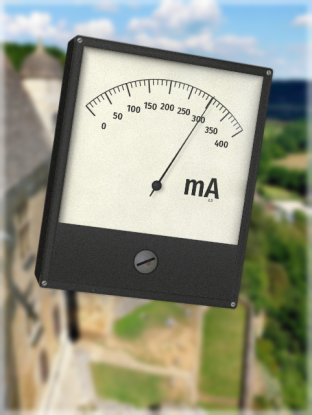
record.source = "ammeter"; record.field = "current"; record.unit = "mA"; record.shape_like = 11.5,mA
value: 300,mA
